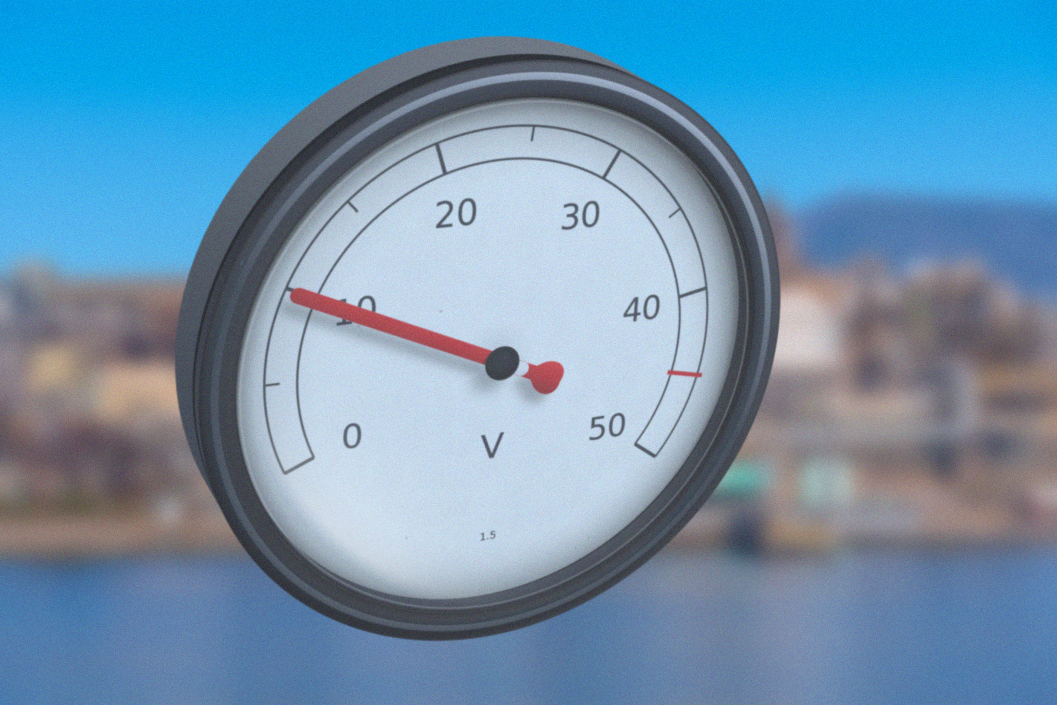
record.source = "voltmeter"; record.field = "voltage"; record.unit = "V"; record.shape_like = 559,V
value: 10,V
